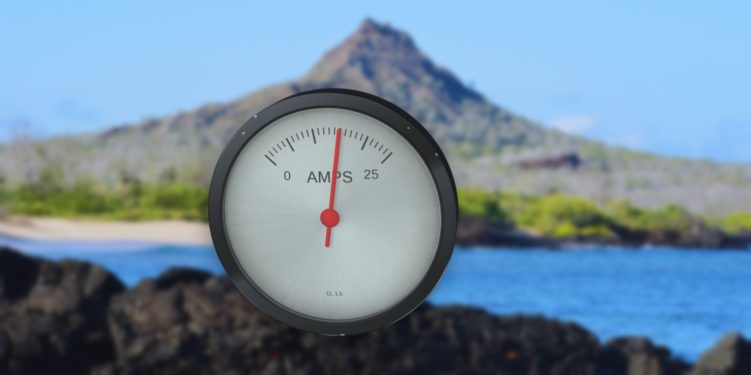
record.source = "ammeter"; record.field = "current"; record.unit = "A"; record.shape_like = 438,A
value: 15,A
